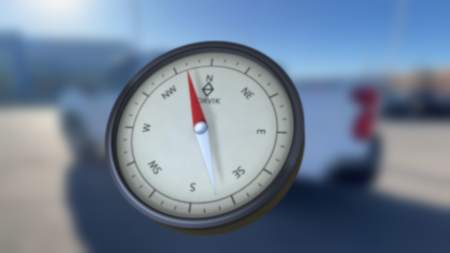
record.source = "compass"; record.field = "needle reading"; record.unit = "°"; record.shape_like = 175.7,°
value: 340,°
